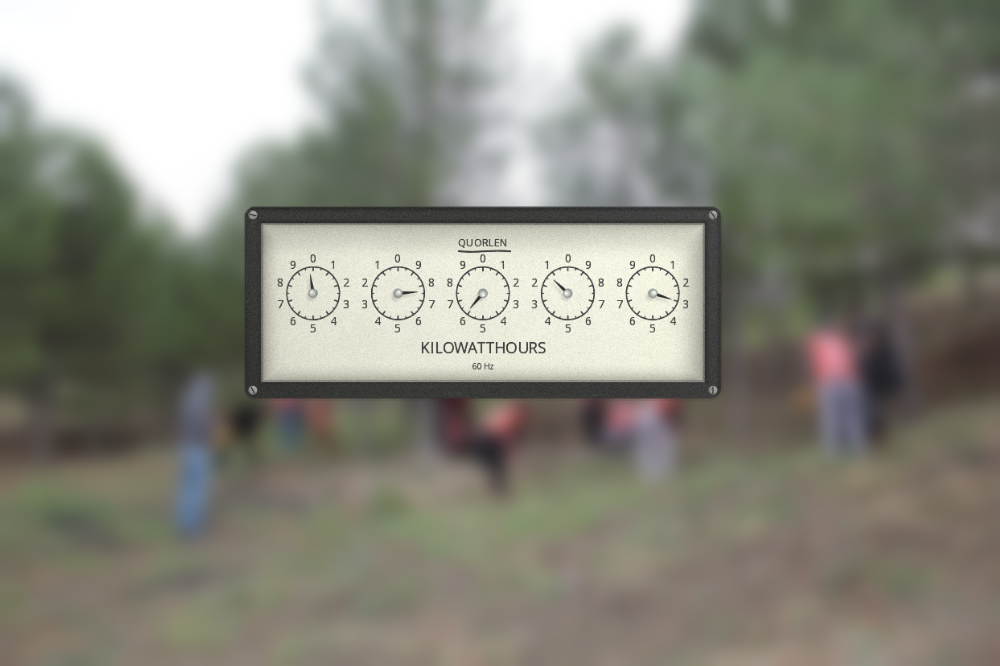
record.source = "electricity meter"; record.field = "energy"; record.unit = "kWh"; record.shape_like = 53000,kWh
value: 97613,kWh
